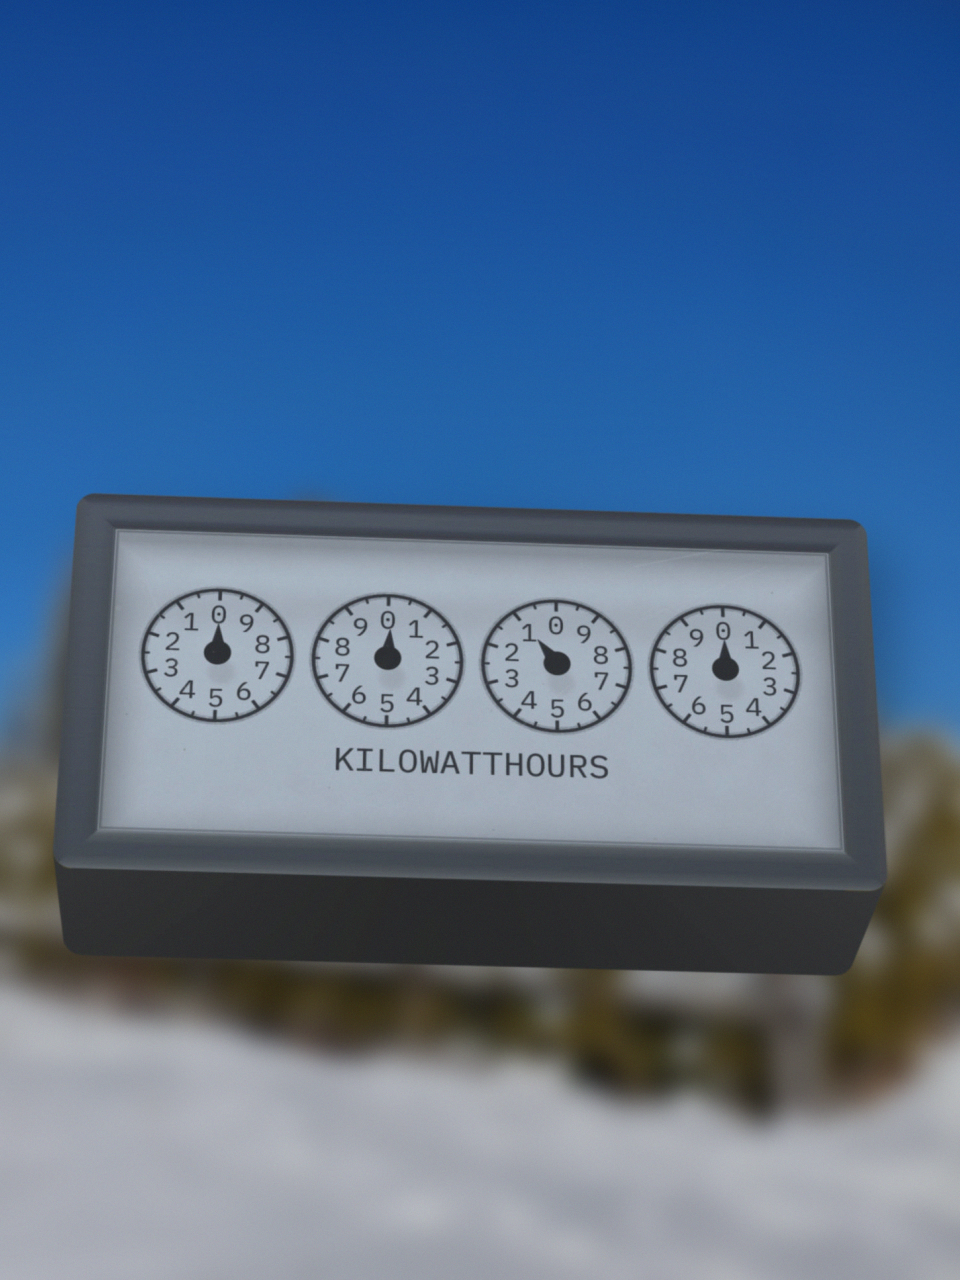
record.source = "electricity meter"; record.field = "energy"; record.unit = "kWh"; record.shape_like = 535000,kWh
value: 10,kWh
